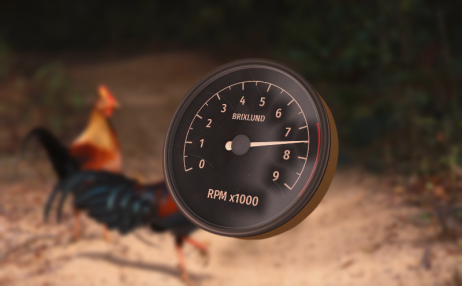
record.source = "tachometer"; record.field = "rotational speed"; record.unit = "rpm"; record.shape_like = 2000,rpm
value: 7500,rpm
